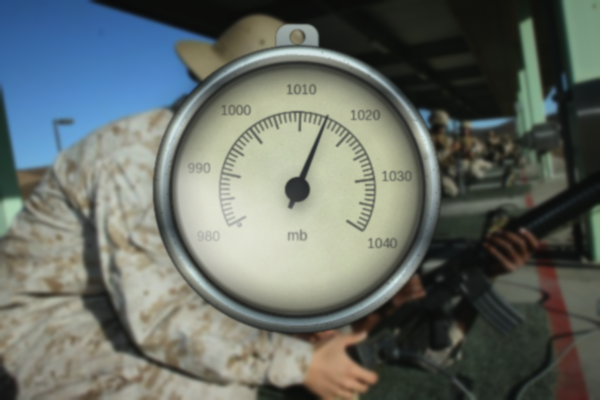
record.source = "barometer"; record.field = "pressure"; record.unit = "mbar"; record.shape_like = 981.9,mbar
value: 1015,mbar
